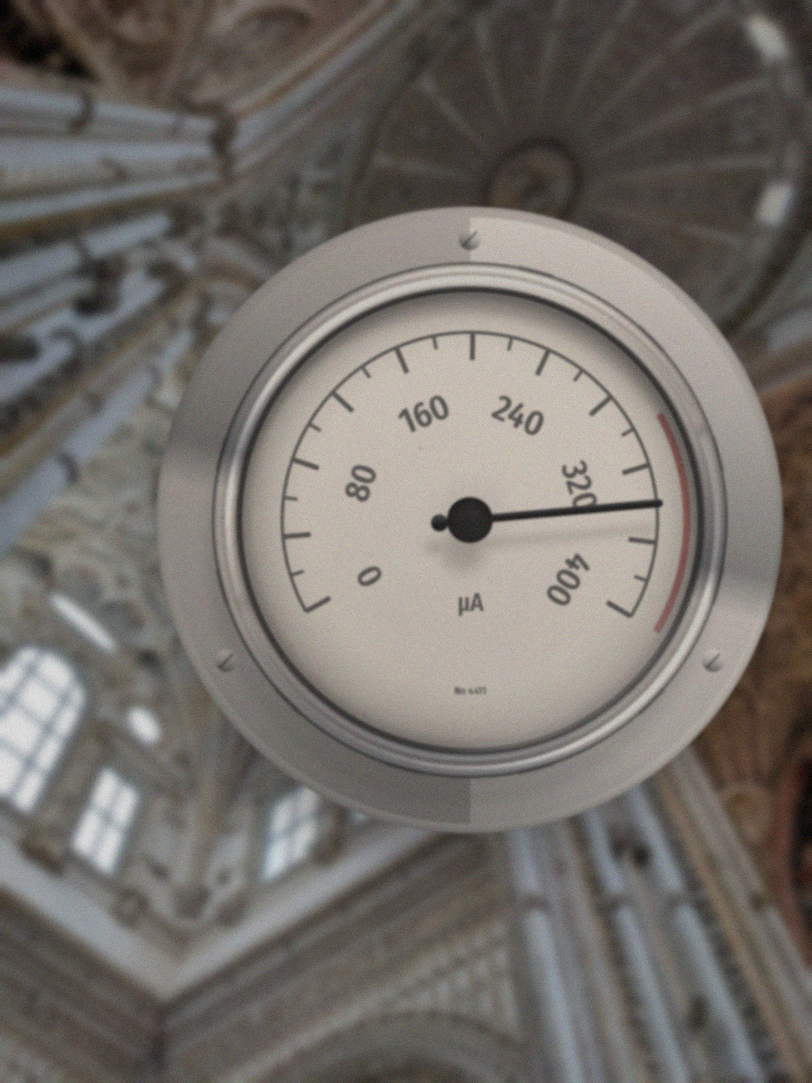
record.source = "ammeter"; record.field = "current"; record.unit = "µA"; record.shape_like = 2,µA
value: 340,µA
